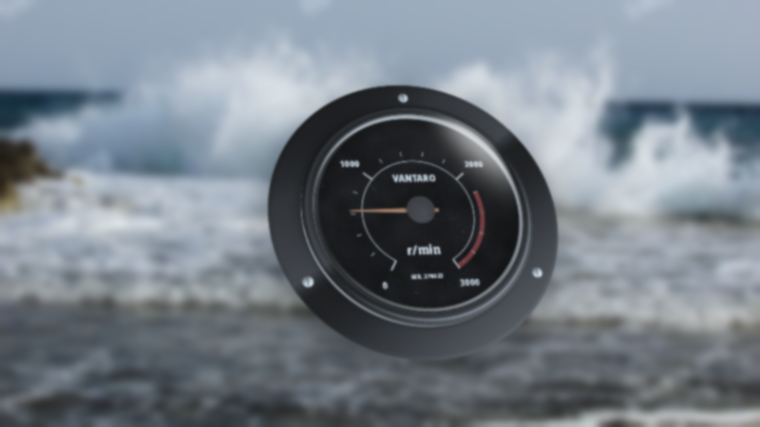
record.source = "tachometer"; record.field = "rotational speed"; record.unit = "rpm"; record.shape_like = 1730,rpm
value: 600,rpm
